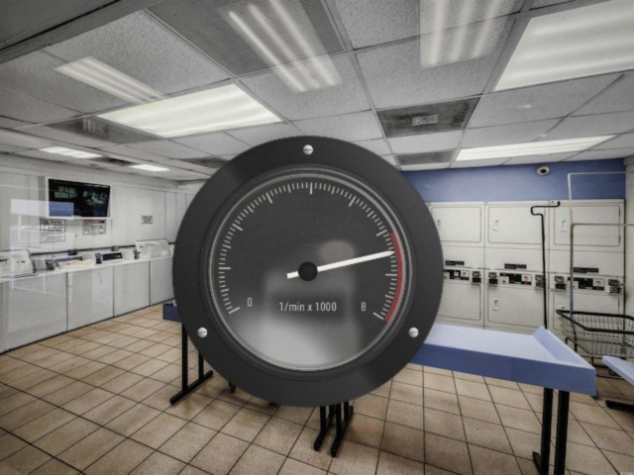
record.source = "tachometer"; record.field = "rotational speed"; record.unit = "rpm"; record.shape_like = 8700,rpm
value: 6500,rpm
